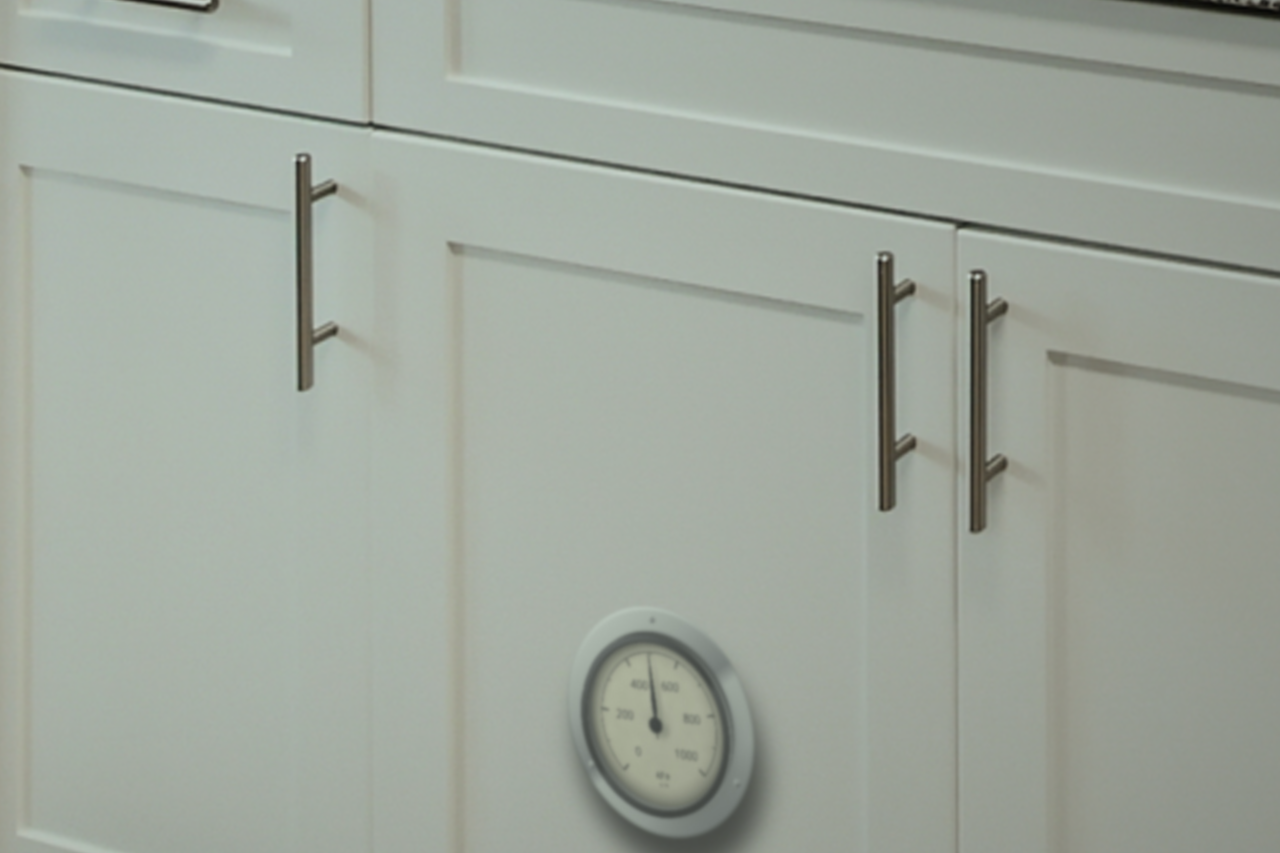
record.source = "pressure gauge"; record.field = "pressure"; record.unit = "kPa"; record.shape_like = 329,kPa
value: 500,kPa
